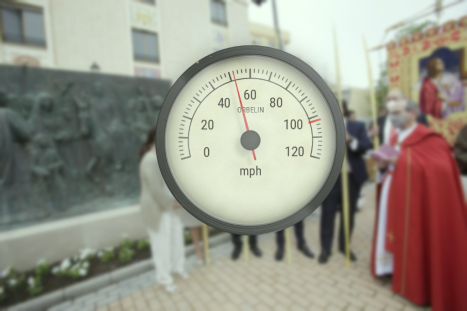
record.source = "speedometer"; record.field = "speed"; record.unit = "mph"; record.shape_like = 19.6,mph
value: 52,mph
